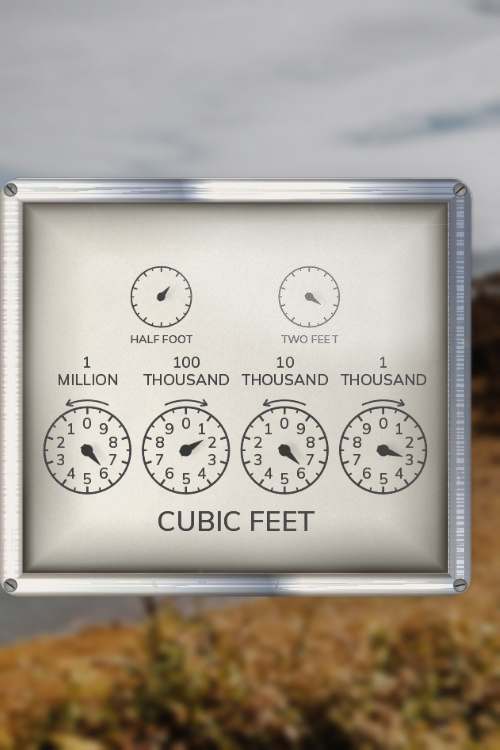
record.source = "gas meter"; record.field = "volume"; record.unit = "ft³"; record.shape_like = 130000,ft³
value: 616300,ft³
